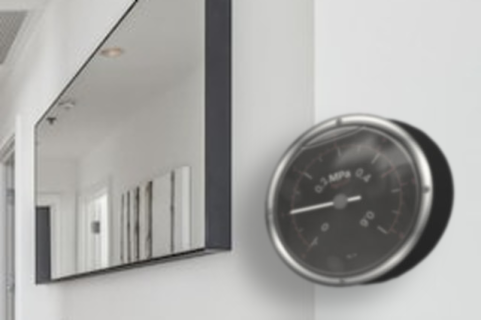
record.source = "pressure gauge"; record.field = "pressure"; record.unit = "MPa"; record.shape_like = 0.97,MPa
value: 0.1,MPa
